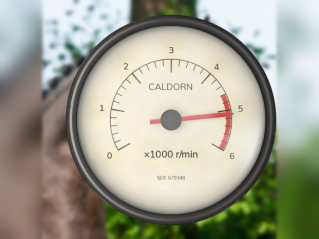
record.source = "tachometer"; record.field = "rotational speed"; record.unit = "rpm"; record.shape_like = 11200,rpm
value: 5100,rpm
